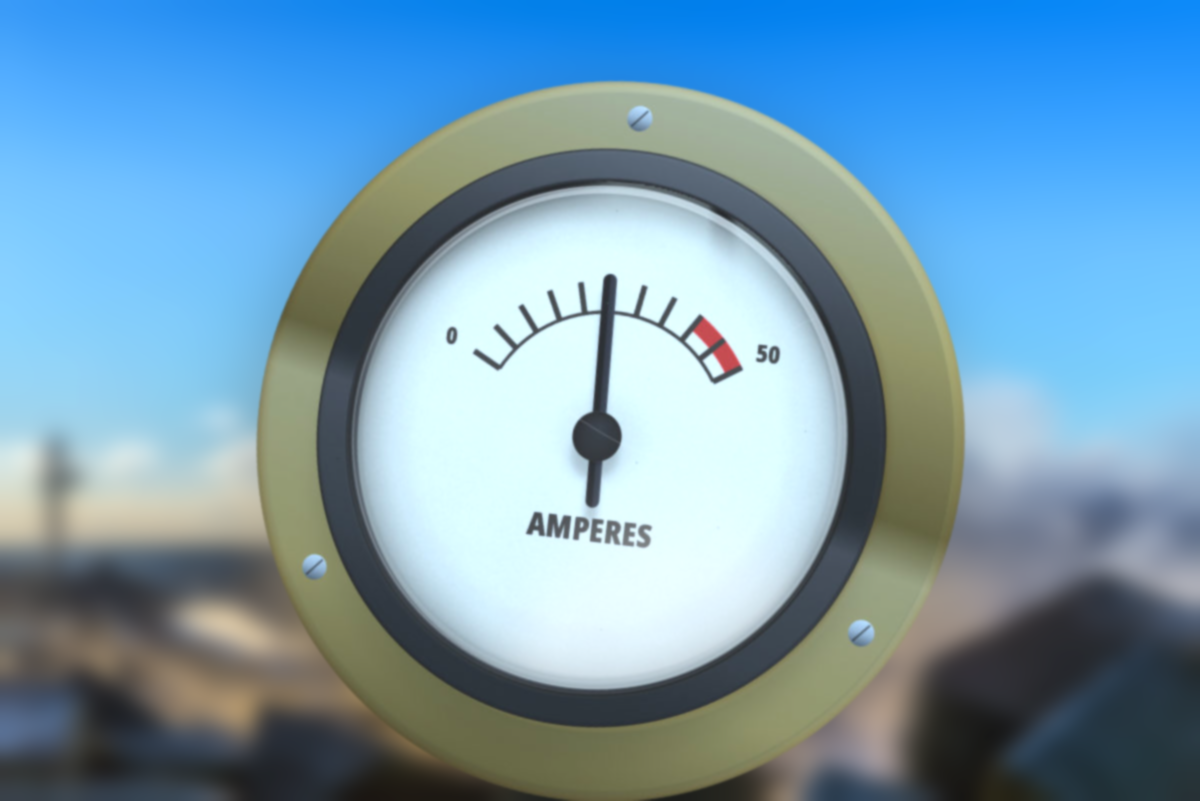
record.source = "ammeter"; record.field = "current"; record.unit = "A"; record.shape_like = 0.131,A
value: 25,A
